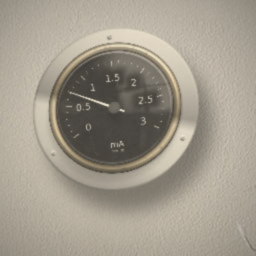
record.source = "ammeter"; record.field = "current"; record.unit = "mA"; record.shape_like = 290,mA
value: 0.7,mA
